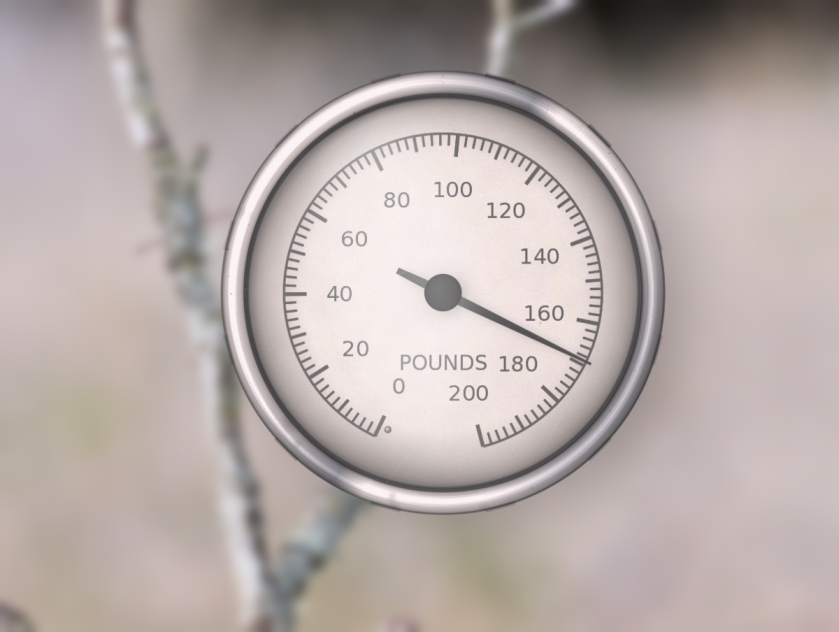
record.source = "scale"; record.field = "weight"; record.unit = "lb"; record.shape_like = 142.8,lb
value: 169,lb
